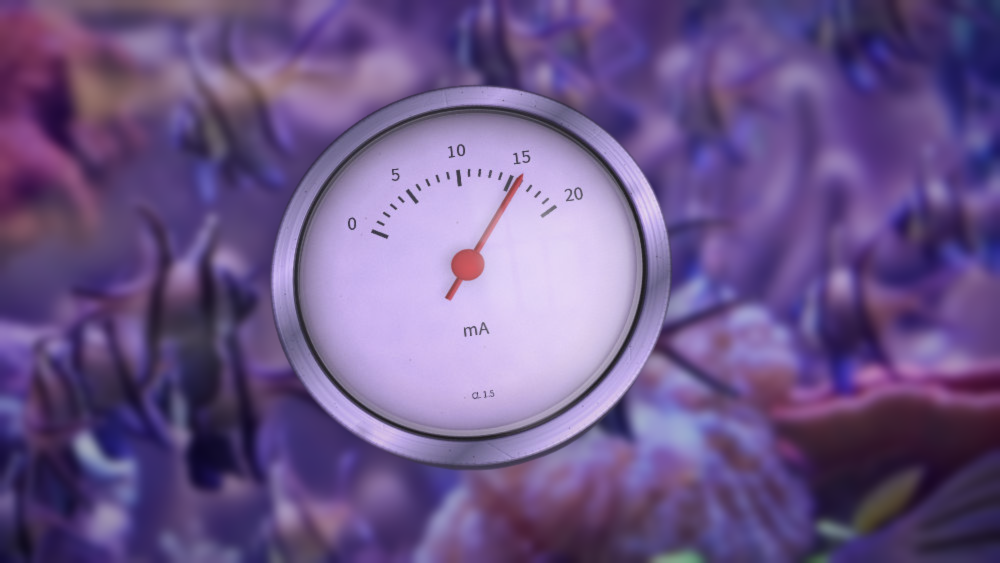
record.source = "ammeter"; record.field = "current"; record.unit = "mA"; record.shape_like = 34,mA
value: 16,mA
